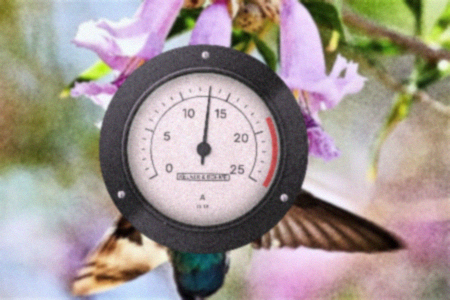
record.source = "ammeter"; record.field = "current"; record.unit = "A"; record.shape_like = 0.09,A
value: 13,A
